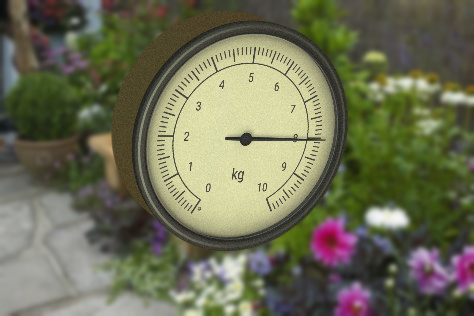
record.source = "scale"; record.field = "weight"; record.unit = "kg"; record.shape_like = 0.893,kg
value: 8,kg
